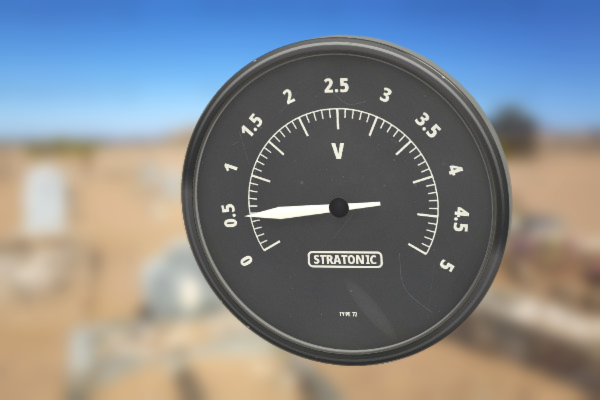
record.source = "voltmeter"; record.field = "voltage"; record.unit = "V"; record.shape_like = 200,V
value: 0.5,V
